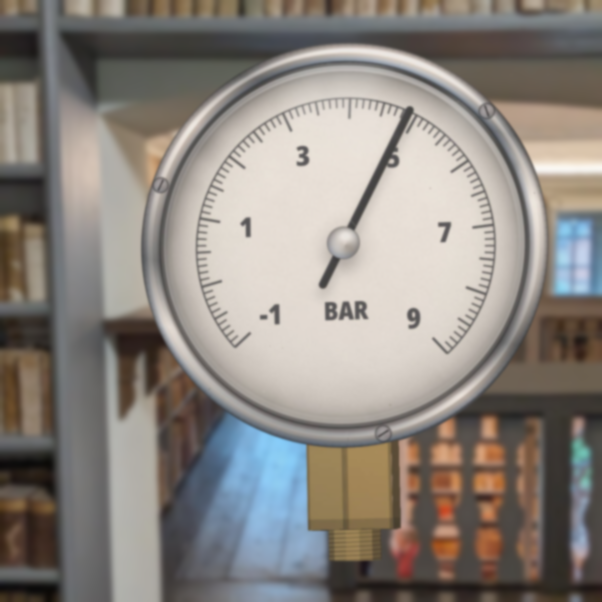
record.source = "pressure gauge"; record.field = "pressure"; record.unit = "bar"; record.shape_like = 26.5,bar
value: 4.9,bar
